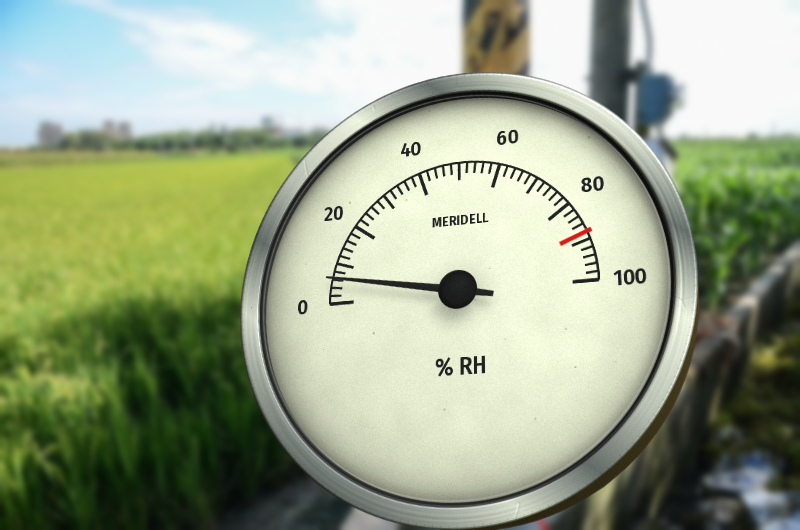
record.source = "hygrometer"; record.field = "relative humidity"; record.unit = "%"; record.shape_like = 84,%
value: 6,%
